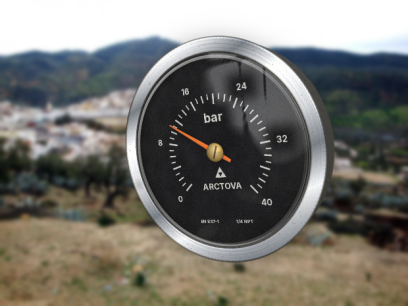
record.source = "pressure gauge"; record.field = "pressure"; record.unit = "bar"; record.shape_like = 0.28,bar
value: 11,bar
